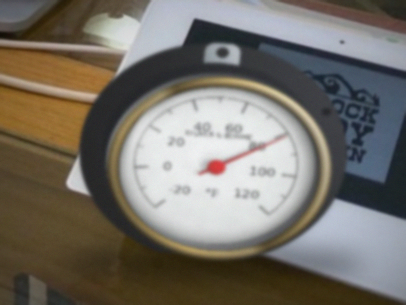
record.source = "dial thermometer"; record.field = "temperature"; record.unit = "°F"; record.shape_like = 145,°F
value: 80,°F
